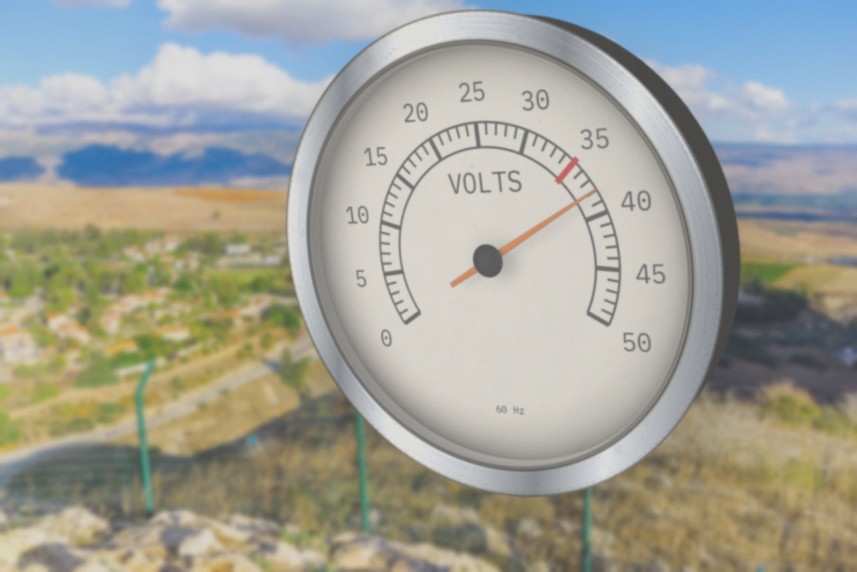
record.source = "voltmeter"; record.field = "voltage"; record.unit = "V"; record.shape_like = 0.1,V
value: 38,V
